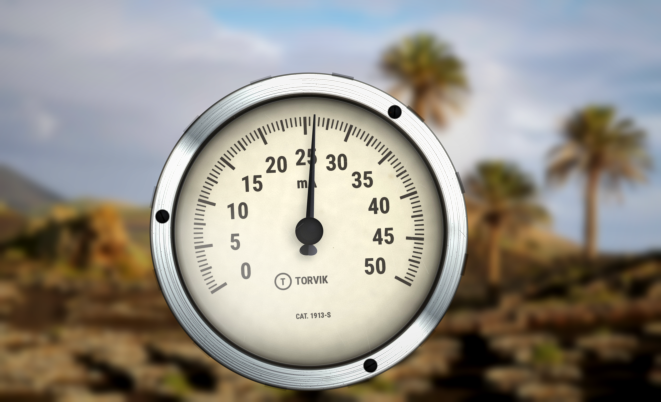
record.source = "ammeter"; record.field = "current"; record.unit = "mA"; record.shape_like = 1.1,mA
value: 26,mA
